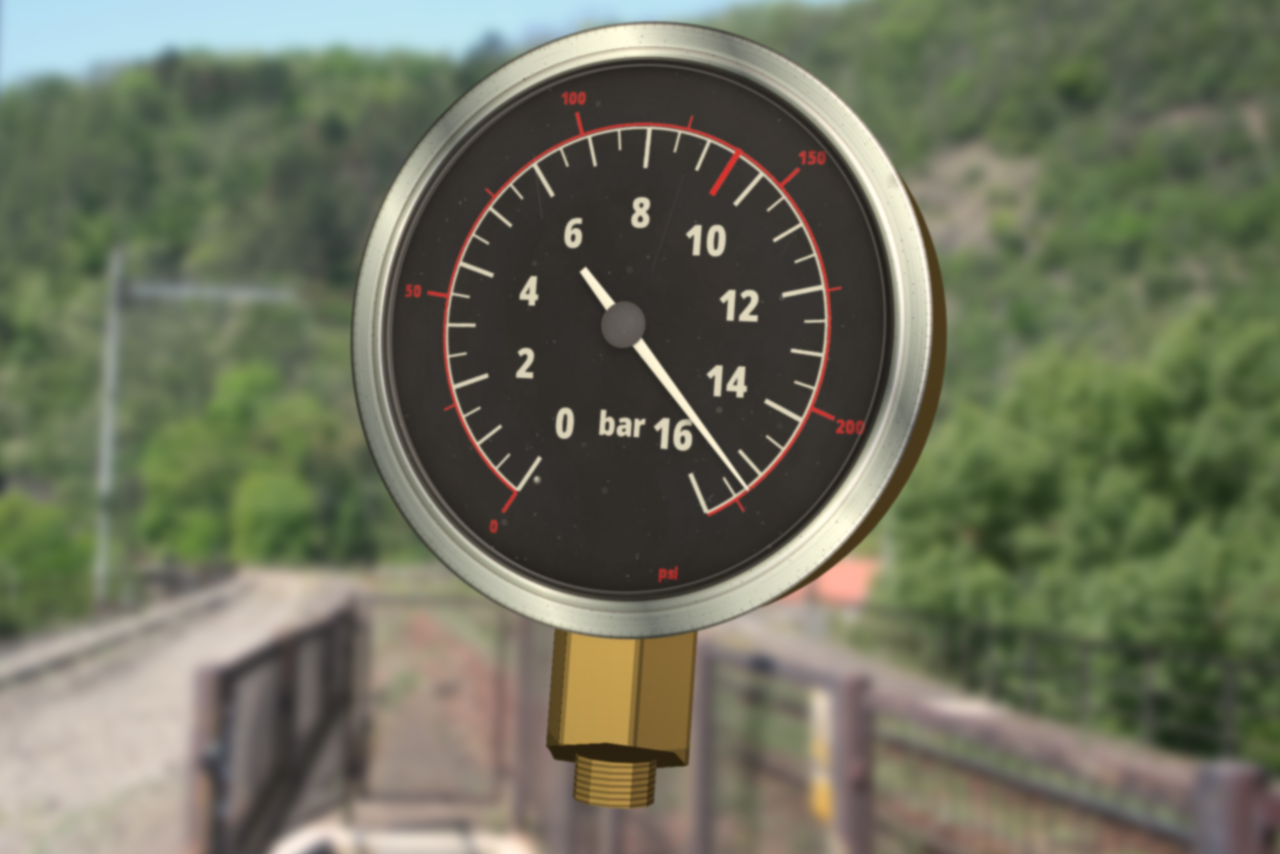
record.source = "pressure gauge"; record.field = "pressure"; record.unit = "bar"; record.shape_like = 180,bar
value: 15.25,bar
